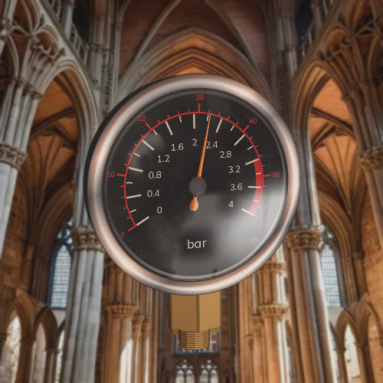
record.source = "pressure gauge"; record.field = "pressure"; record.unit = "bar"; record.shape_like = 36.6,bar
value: 2.2,bar
